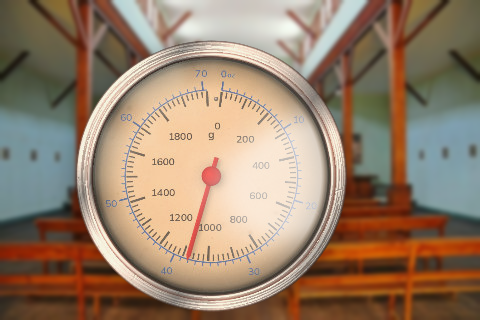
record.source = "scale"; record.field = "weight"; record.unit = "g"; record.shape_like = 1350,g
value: 1080,g
